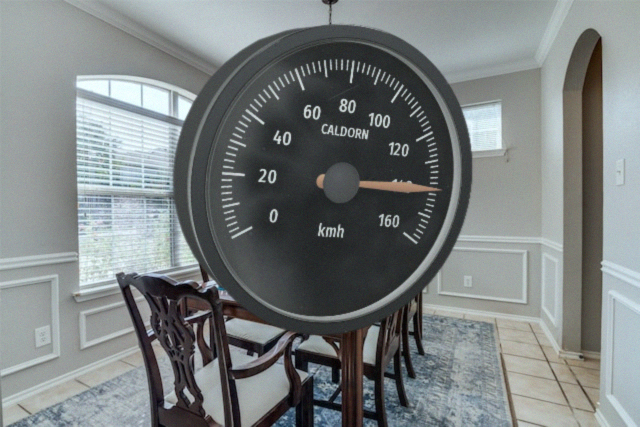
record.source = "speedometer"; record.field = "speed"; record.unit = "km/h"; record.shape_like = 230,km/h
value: 140,km/h
